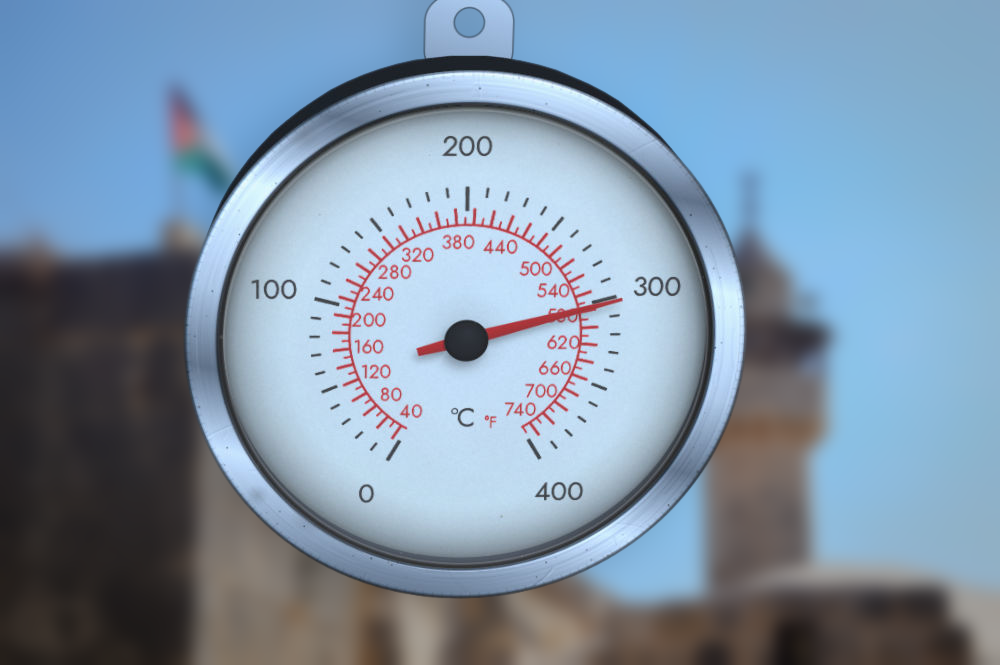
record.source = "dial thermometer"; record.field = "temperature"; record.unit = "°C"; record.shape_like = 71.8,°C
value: 300,°C
